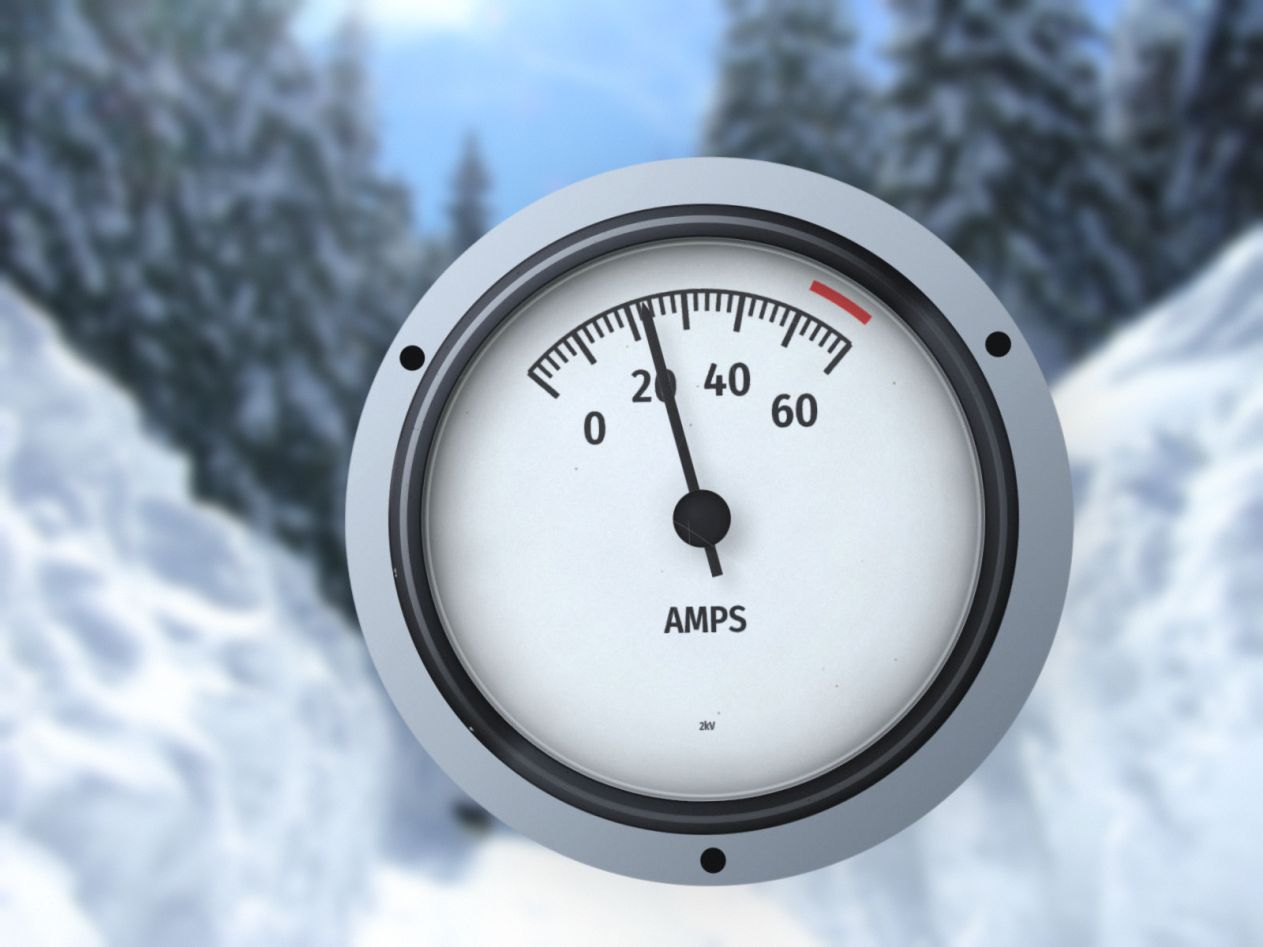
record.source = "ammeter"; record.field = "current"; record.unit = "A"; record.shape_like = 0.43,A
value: 23,A
